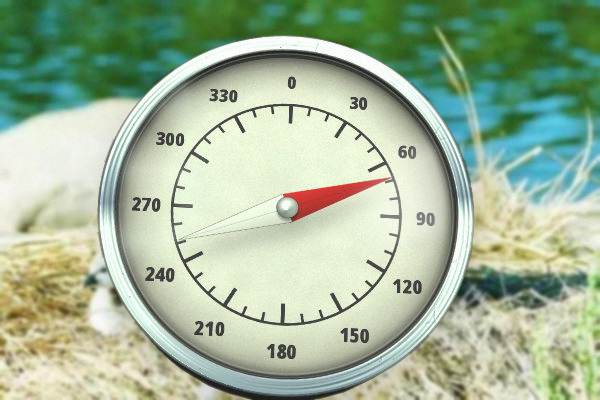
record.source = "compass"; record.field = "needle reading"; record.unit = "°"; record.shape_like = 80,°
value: 70,°
